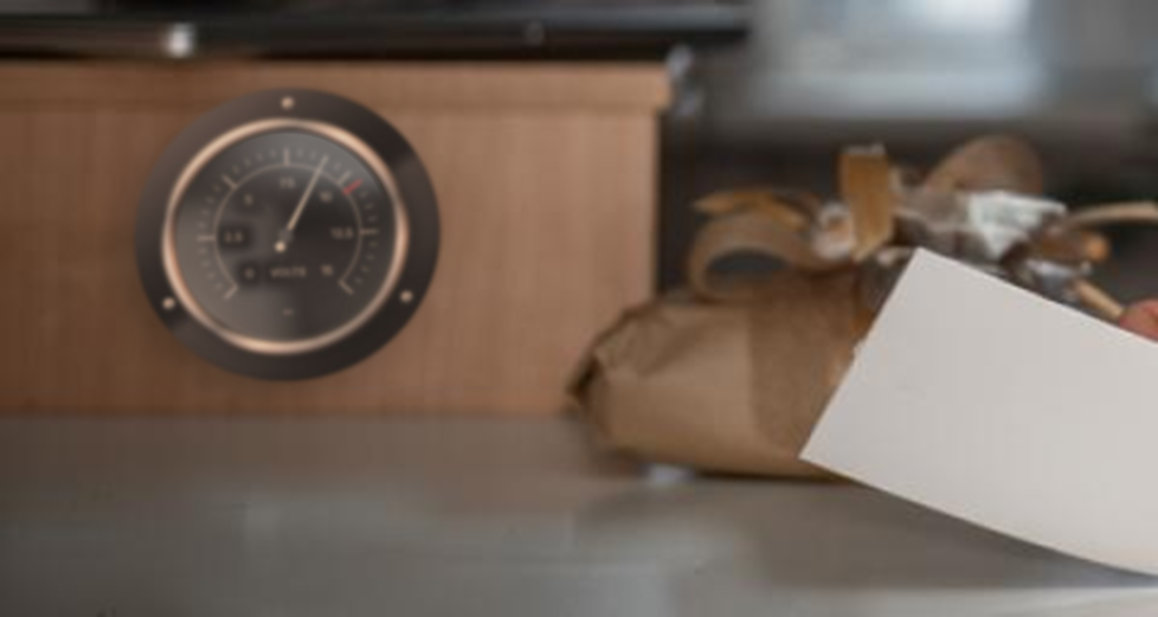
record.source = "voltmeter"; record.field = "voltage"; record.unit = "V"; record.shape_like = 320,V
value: 9,V
